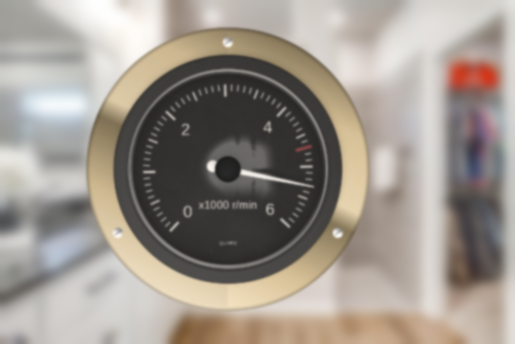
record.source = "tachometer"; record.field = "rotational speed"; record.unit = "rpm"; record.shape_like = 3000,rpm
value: 5300,rpm
